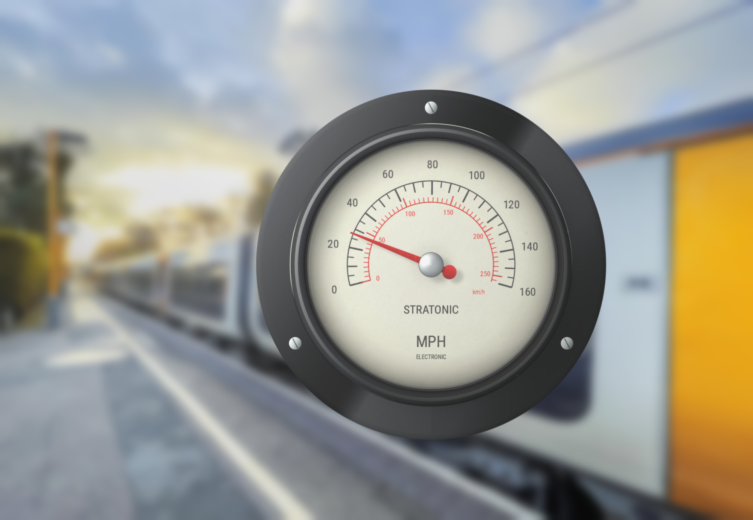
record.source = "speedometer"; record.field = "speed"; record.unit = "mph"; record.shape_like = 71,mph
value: 27.5,mph
